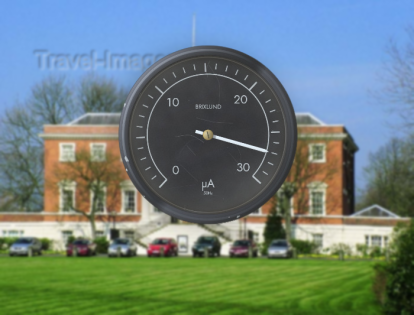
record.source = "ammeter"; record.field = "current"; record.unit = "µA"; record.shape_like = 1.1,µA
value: 27,µA
